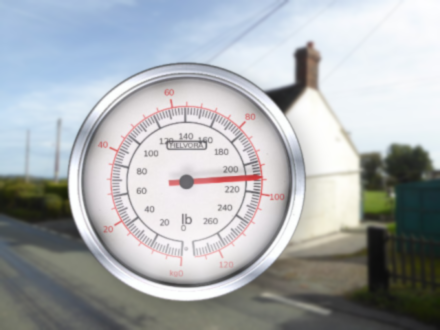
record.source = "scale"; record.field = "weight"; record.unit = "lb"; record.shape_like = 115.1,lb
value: 210,lb
